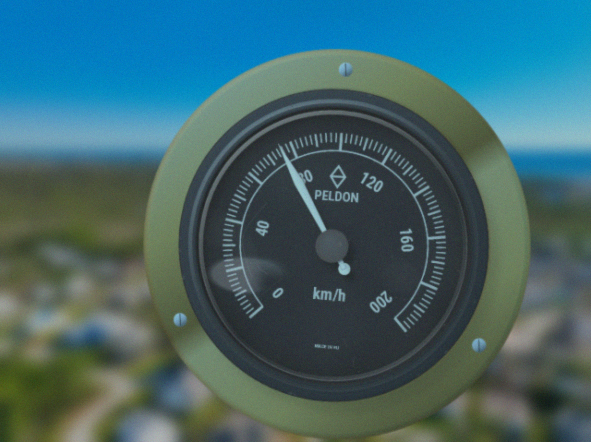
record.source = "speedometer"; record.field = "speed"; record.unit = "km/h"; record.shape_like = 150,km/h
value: 76,km/h
